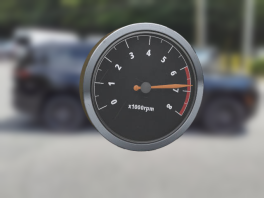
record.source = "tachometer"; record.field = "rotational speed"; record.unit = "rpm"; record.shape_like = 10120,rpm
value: 6750,rpm
